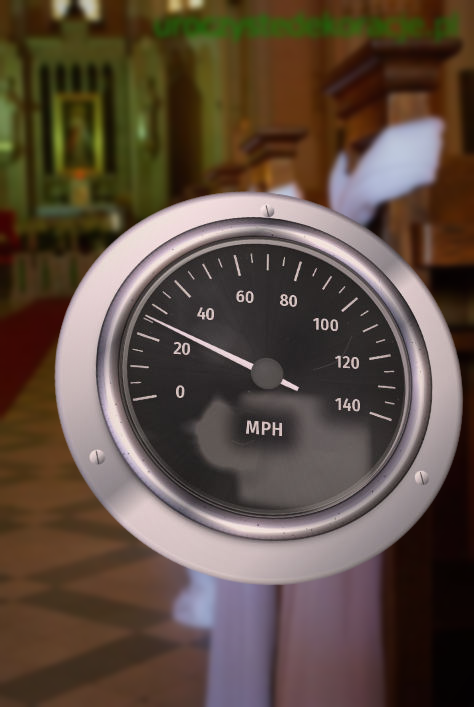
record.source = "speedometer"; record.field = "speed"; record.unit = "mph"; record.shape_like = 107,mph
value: 25,mph
